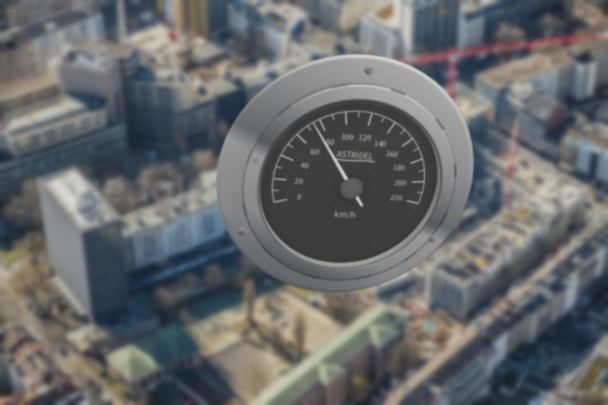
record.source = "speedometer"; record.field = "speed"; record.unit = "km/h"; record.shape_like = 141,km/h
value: 75,km/h
